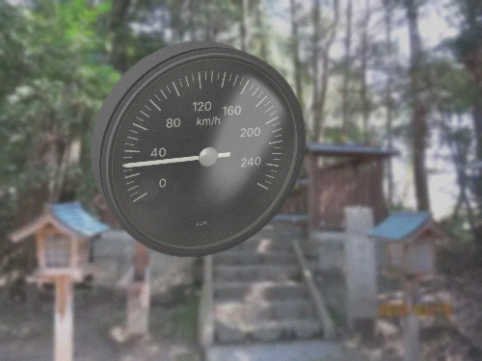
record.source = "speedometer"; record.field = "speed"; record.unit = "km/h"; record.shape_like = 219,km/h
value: 30,km/h
